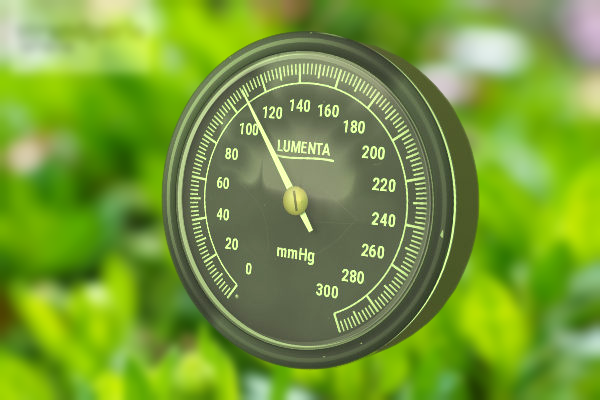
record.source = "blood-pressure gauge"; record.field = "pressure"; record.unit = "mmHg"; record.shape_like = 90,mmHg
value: 110,mmHg
